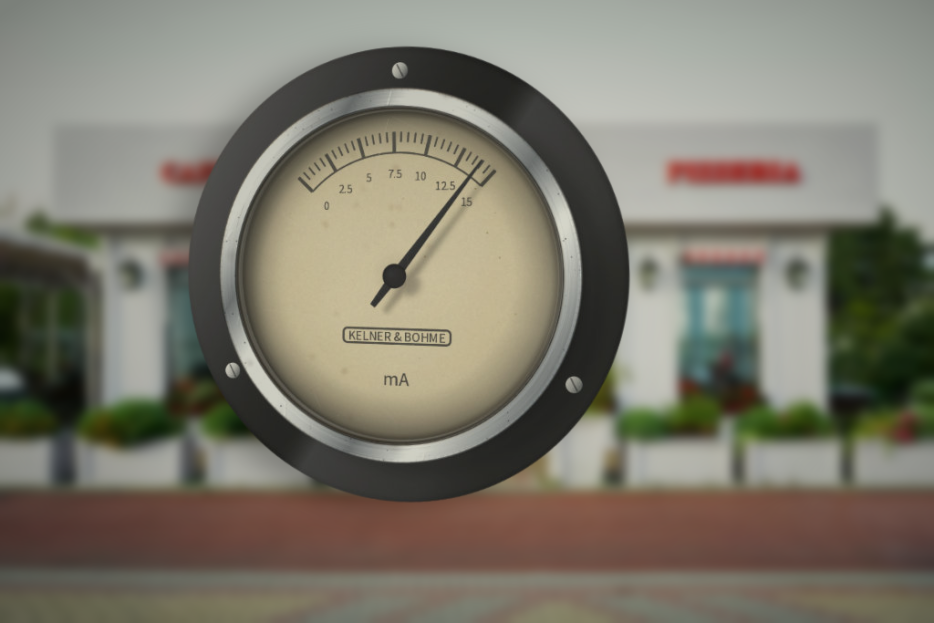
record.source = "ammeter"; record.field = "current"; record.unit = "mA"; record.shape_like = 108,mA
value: 14,mA
